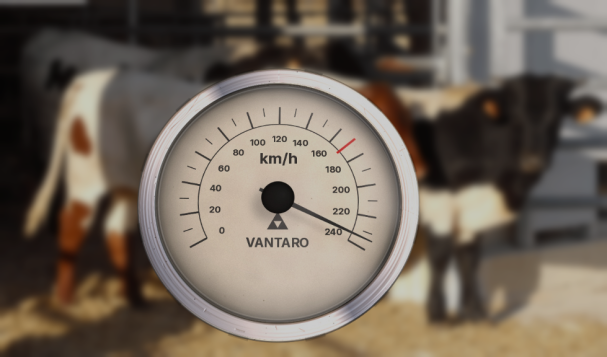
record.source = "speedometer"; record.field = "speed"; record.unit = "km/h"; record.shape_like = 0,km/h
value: 235,km/h
